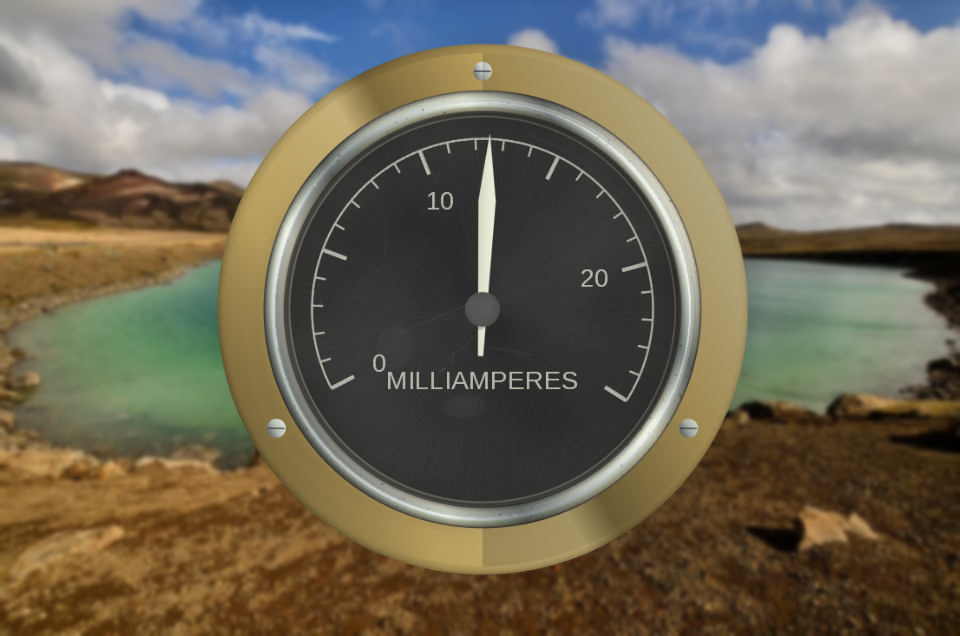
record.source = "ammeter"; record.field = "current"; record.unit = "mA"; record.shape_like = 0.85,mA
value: 12.5,mA
